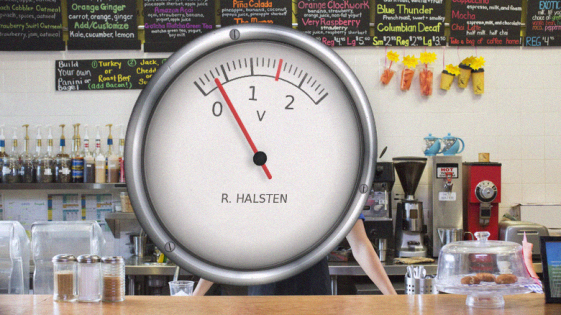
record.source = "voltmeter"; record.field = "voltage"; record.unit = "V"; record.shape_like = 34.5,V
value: 0.3,V
